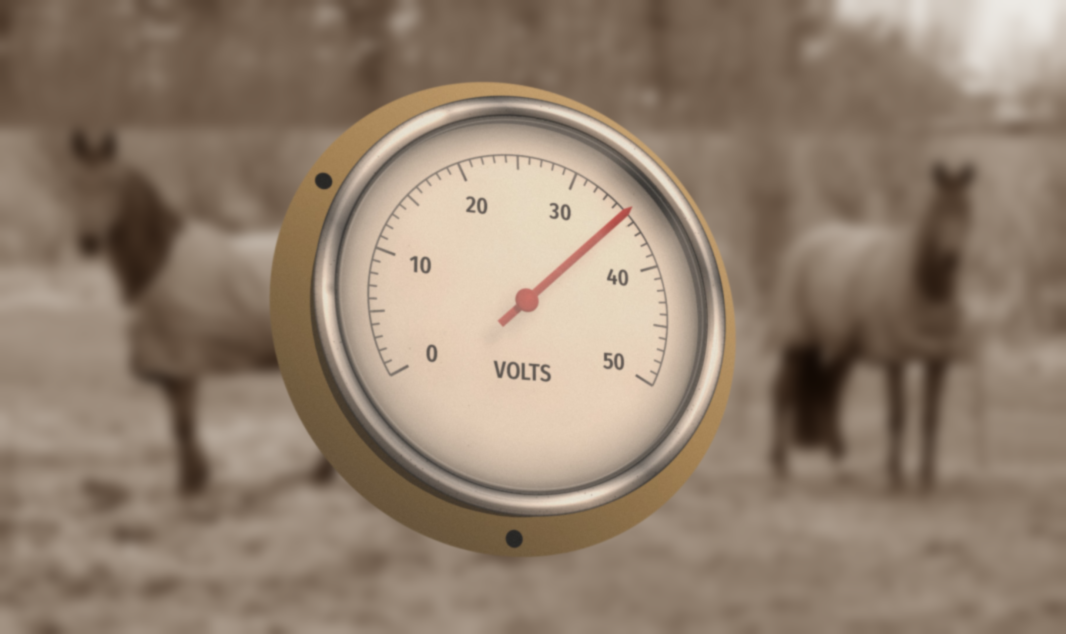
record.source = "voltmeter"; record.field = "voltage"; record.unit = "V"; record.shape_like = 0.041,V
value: 35,V
